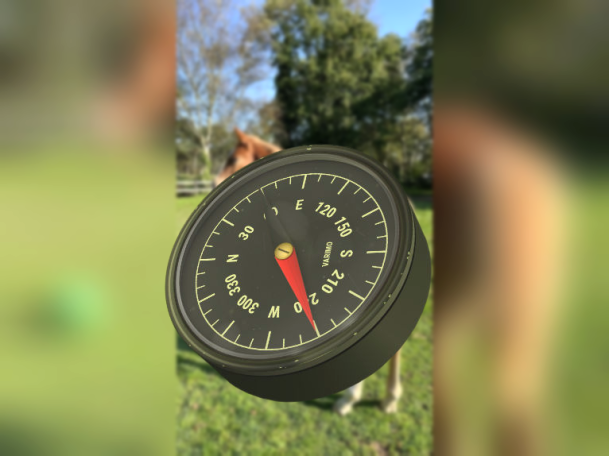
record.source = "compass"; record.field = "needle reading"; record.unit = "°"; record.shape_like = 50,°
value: 240,°
